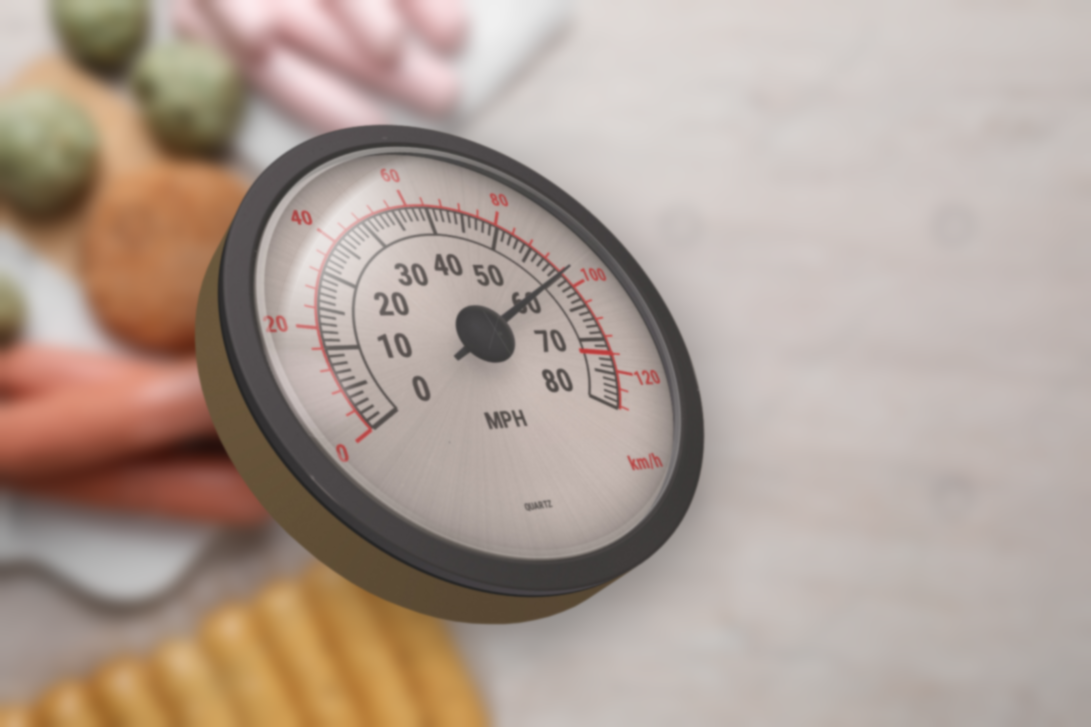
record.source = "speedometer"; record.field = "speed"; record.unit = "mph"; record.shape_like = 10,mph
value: 60,mph
